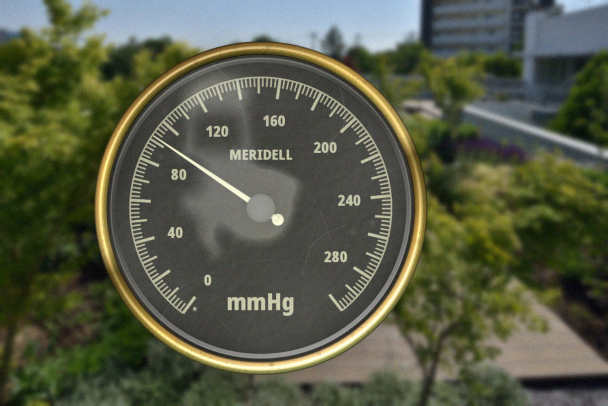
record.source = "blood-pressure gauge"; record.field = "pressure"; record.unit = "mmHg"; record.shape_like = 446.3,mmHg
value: 92,mmHg
